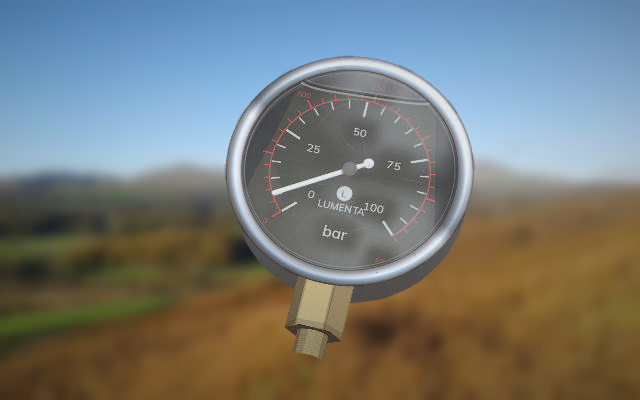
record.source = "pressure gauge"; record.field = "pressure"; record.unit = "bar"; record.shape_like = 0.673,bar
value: 5,bar
